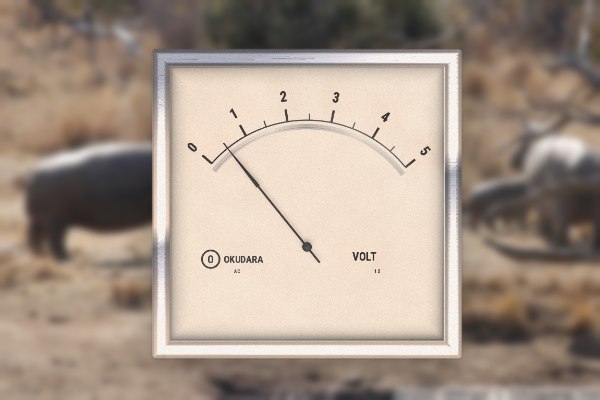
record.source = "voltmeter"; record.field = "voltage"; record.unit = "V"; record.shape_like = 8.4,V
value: 0.5,V
